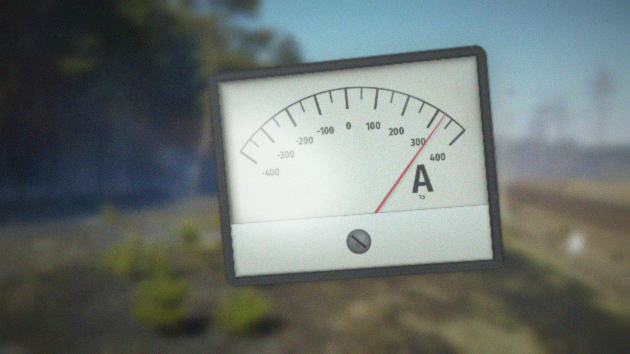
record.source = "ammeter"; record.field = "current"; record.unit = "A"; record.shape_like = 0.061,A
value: 325,A
